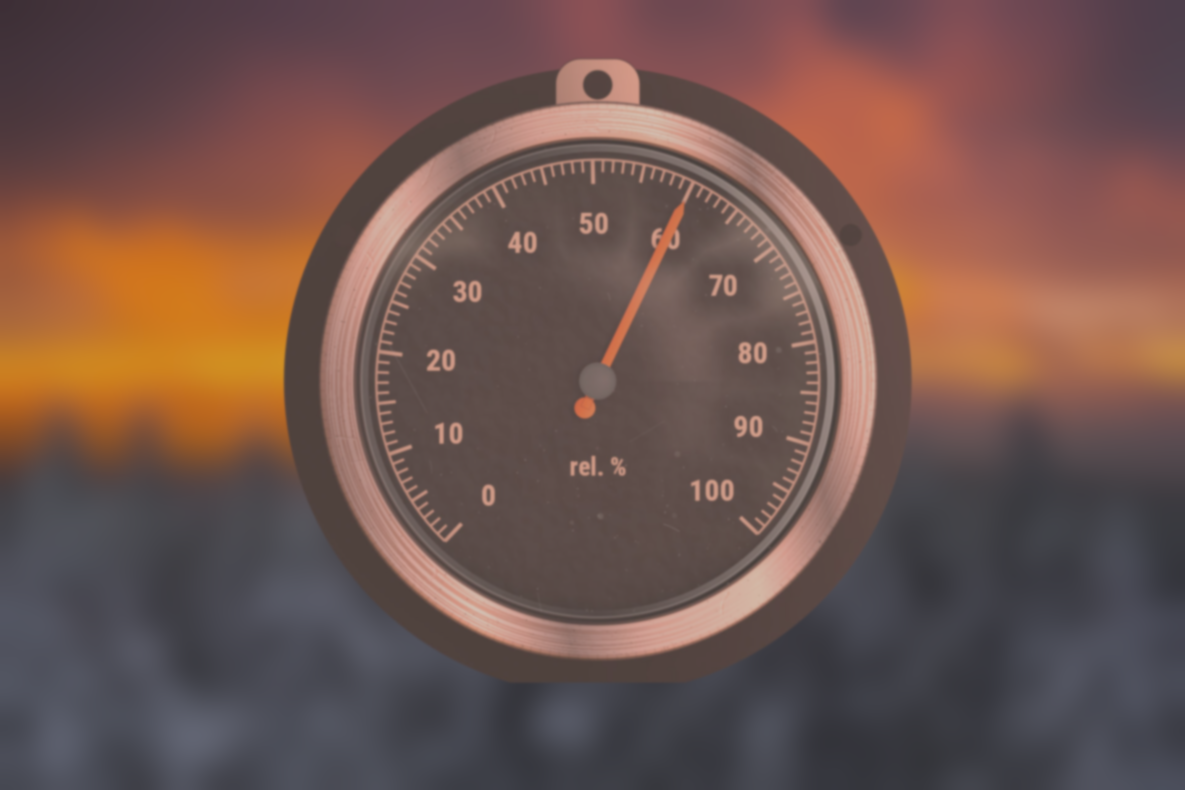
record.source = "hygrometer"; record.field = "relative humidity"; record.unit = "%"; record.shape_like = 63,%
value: 60,%
